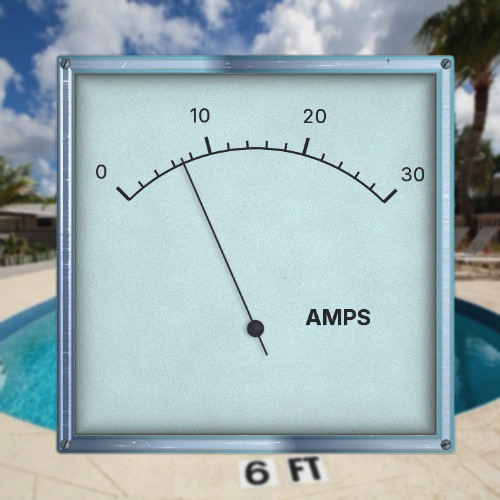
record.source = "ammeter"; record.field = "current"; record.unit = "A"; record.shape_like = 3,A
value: 7,A
